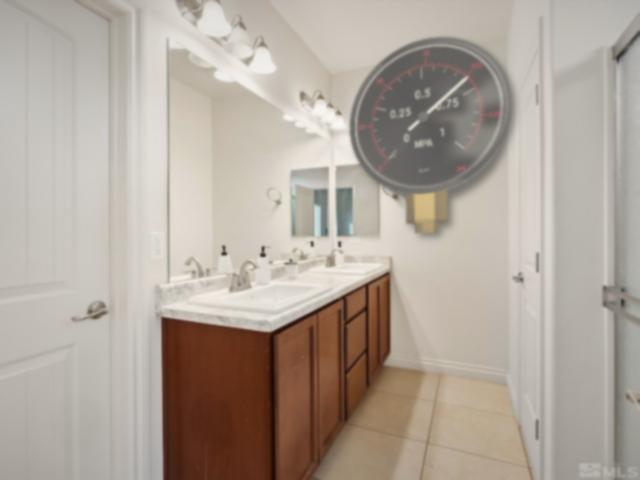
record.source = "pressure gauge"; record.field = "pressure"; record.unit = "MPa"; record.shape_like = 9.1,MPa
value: 0.7,MPa
